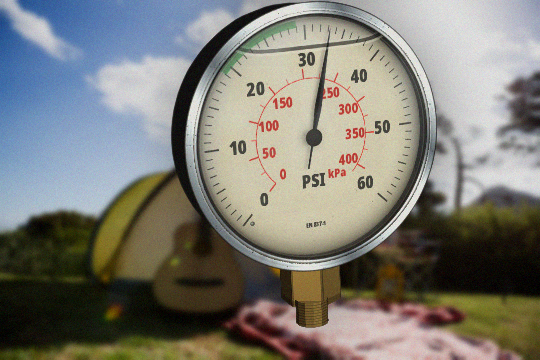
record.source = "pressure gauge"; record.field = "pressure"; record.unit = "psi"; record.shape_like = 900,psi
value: 33,psi
